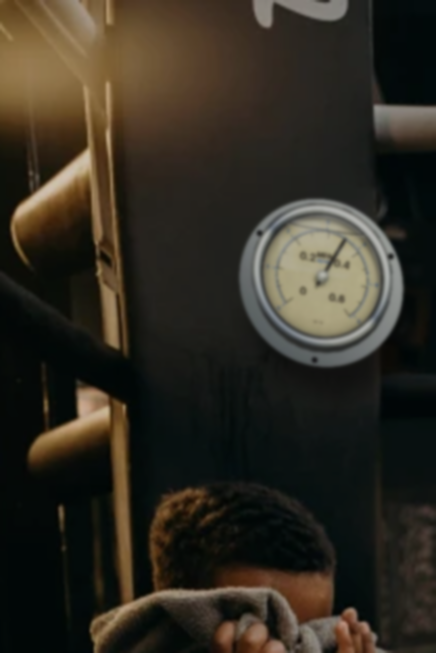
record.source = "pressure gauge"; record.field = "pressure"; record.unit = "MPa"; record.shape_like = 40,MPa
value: 0.35,MPa
